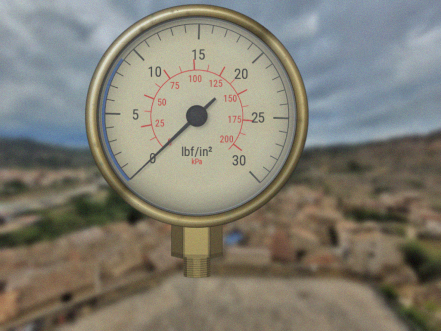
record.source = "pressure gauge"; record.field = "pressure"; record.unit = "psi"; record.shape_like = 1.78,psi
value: 0,psi
